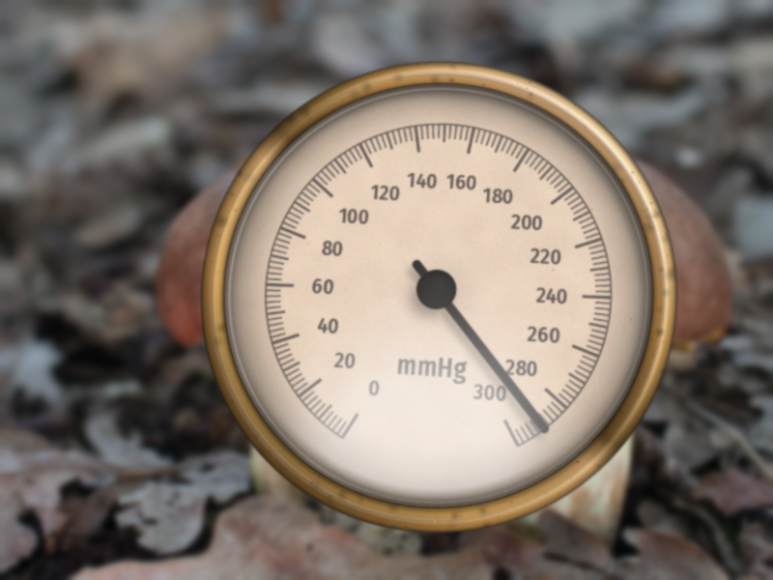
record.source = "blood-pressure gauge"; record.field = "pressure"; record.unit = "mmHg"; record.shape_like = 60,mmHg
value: 290,mmHg
